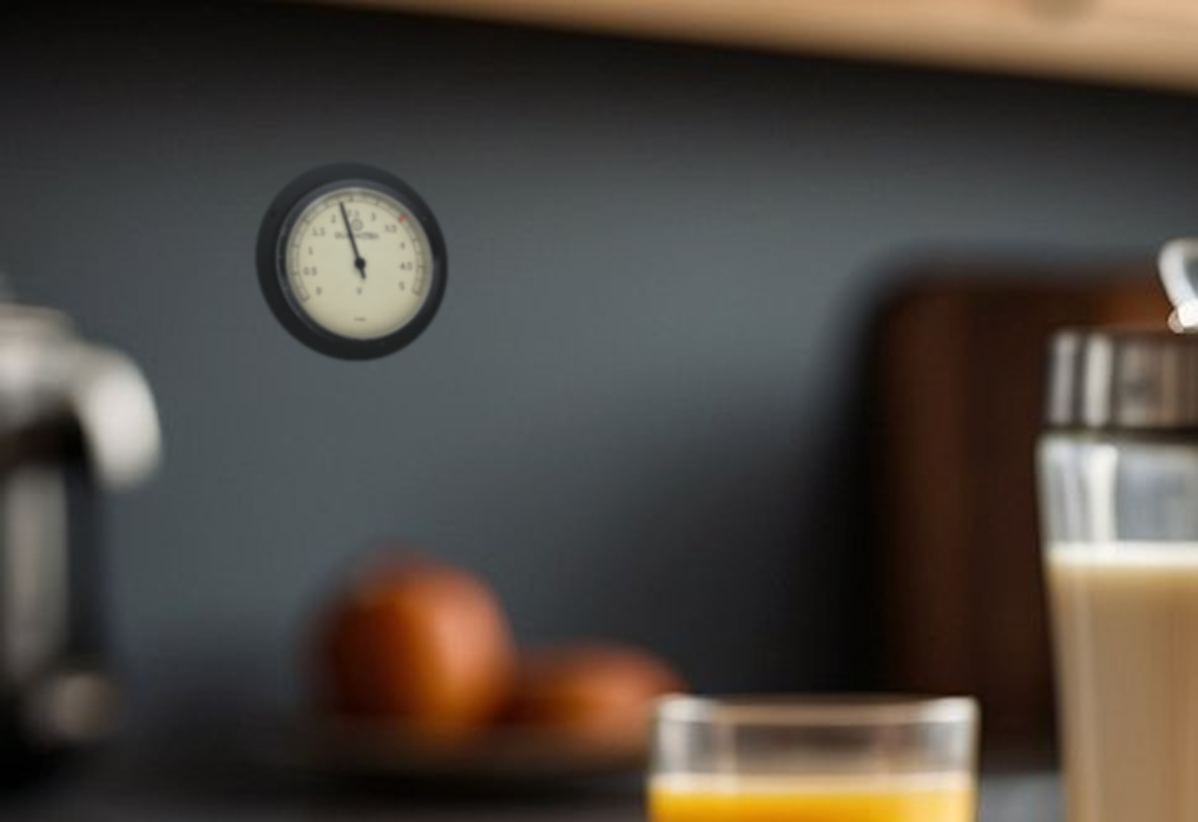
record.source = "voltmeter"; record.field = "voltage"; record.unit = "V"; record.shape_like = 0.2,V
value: 2.25,V
